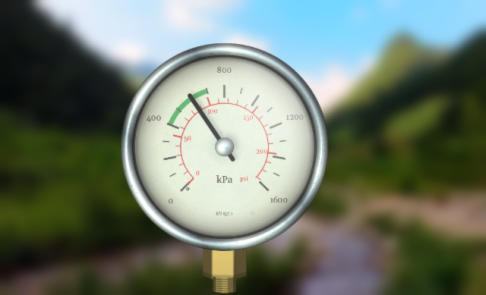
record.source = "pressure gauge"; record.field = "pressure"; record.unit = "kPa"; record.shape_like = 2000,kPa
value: 600,kPa
